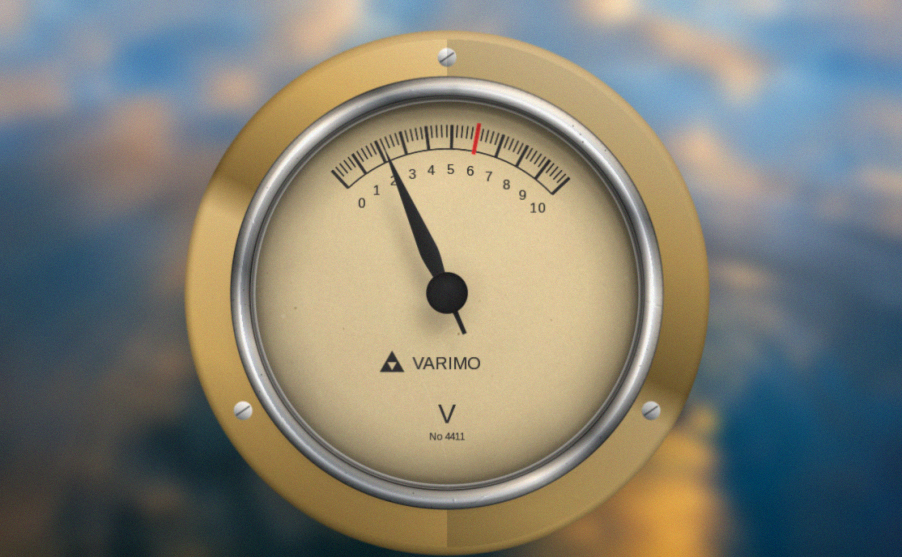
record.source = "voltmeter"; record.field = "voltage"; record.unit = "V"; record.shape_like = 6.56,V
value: 2.2,V
